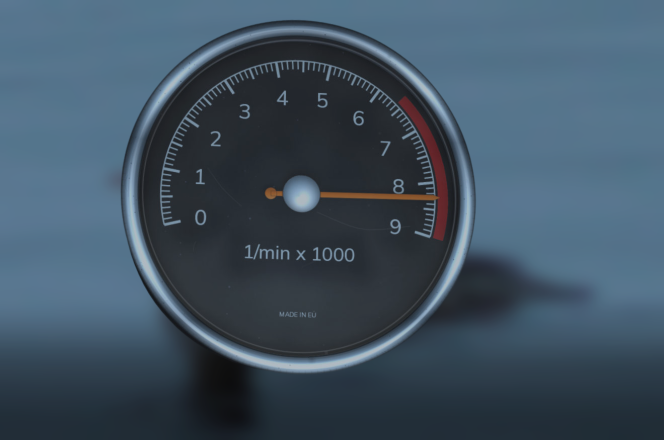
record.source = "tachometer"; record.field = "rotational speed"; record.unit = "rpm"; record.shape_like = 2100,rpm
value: 8300,rpm
